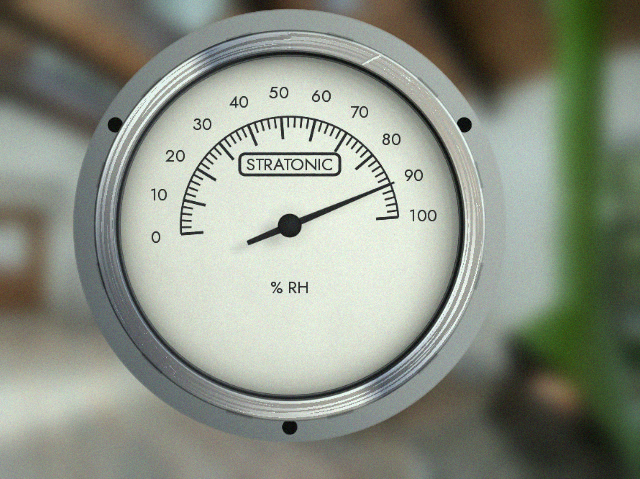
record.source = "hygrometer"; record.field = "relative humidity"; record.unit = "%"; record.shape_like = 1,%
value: 90,%
